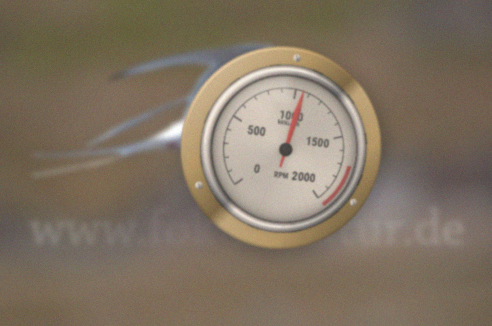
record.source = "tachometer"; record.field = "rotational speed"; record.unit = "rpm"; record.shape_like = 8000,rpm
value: 1050,rpm
